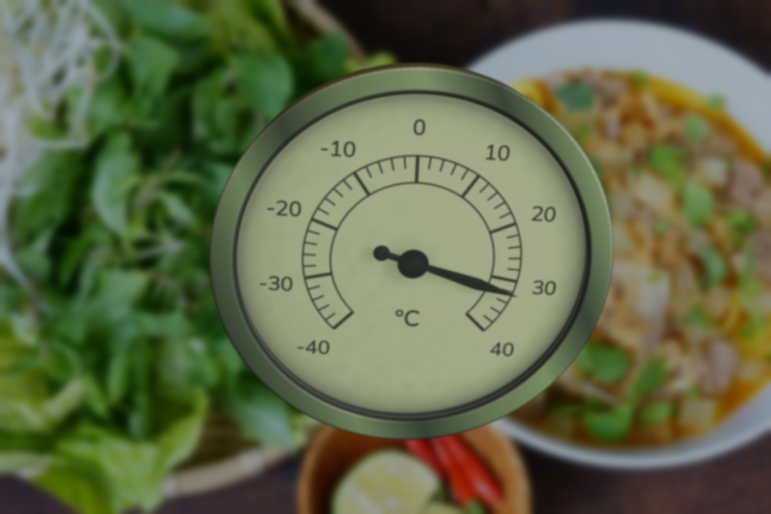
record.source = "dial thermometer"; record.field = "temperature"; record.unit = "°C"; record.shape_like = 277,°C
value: 32,°C
